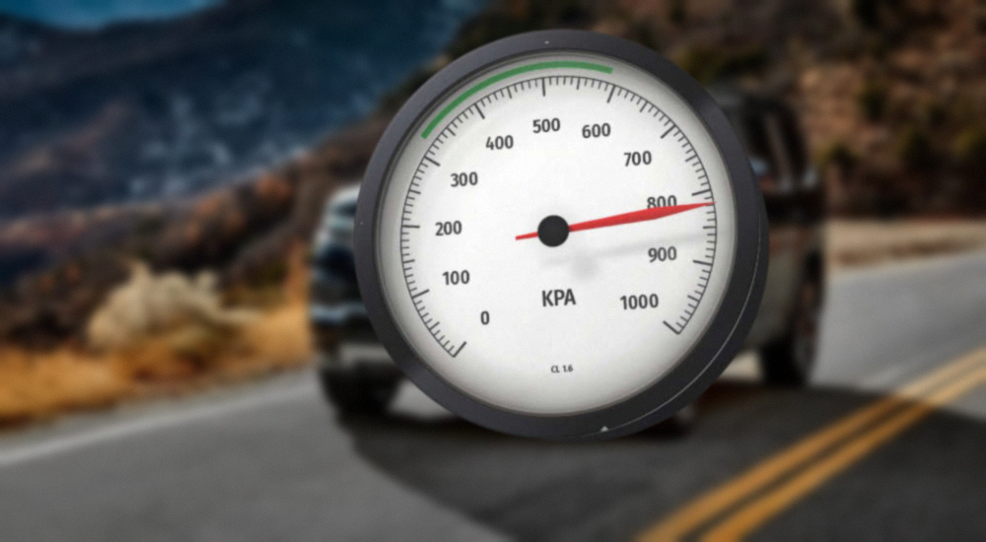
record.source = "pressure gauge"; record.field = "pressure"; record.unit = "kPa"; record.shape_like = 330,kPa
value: 820,kPa
